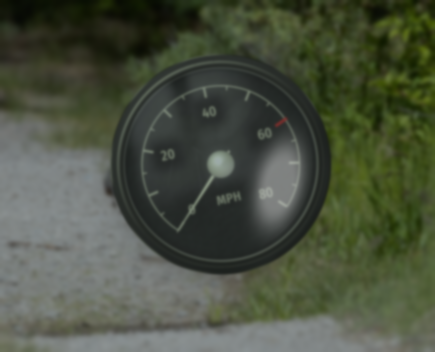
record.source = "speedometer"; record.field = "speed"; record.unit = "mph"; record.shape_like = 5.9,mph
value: 0,mph
